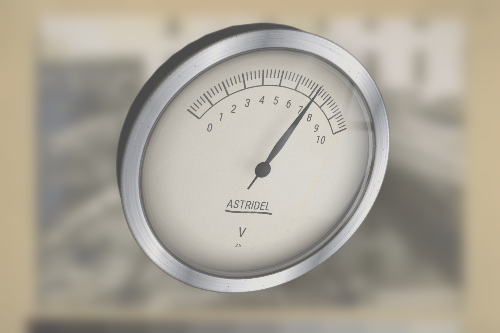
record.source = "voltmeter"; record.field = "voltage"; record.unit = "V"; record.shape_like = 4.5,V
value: 7,V
